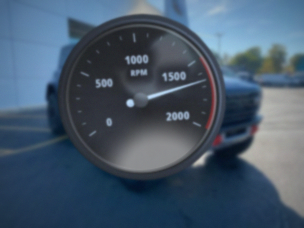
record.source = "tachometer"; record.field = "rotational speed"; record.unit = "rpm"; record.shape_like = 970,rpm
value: 1650,rpm
